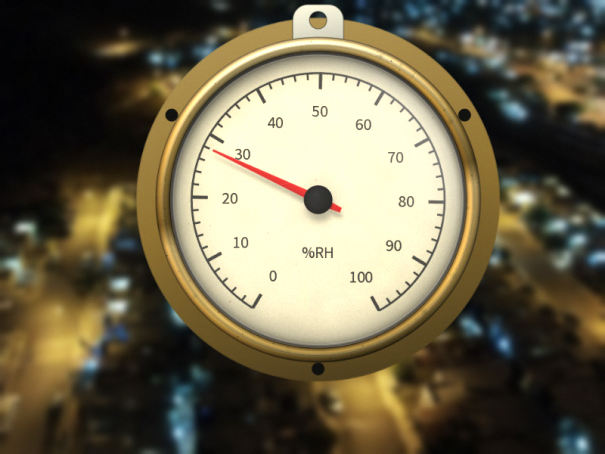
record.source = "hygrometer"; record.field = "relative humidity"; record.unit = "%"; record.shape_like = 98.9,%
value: 28,%
